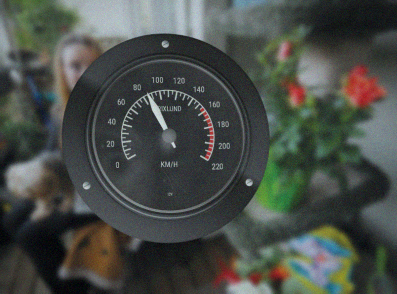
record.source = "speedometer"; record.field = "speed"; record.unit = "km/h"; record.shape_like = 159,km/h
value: 85,km/h
